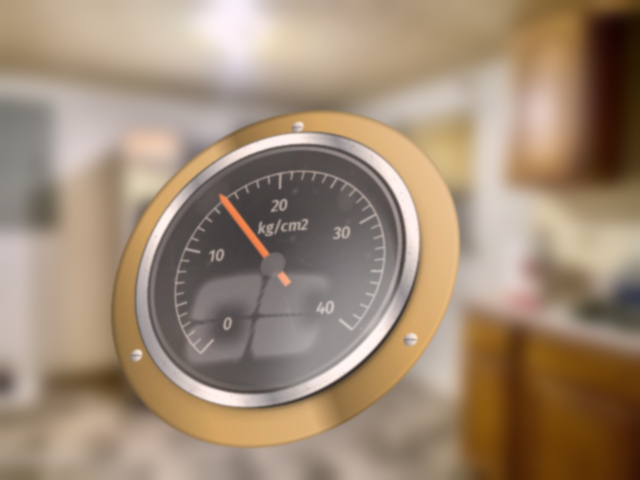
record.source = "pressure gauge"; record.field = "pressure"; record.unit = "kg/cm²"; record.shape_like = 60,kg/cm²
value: 15,kg/cm²
